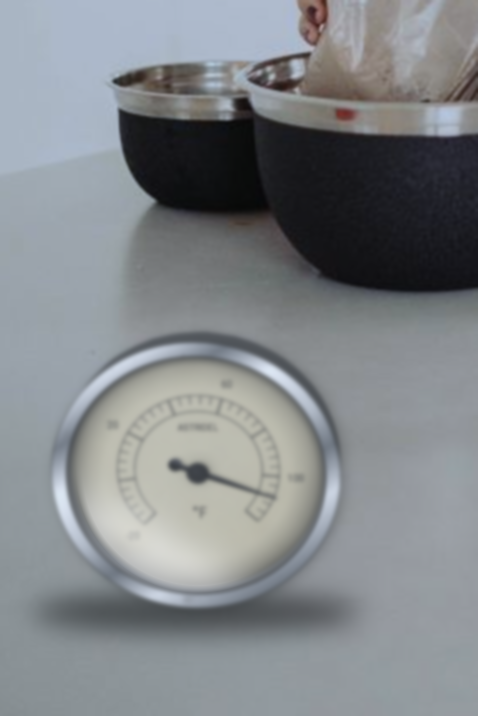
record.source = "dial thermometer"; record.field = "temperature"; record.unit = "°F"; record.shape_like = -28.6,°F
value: 108,°F
